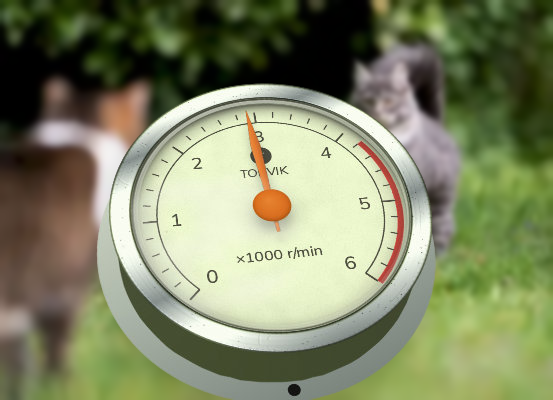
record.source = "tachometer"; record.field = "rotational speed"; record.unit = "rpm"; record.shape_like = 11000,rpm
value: 2900,rpm
